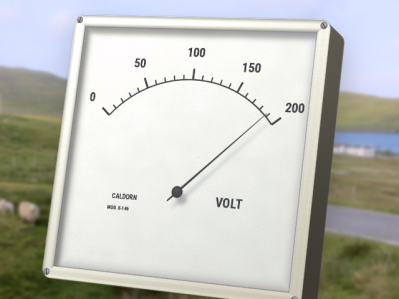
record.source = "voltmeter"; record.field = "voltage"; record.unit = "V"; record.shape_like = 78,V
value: 190,V
